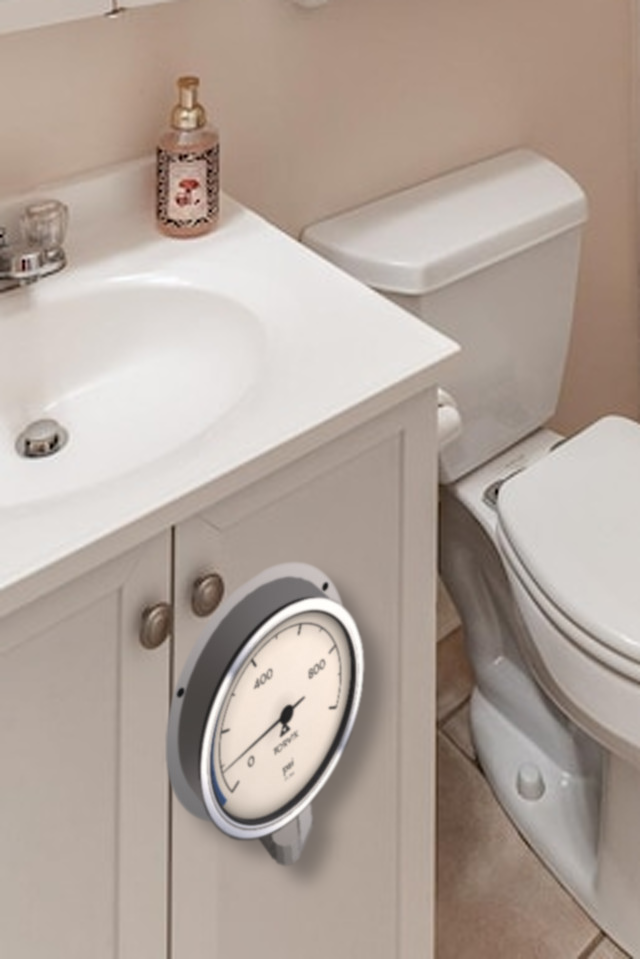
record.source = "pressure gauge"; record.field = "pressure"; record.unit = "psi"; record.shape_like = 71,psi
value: 100,psi
